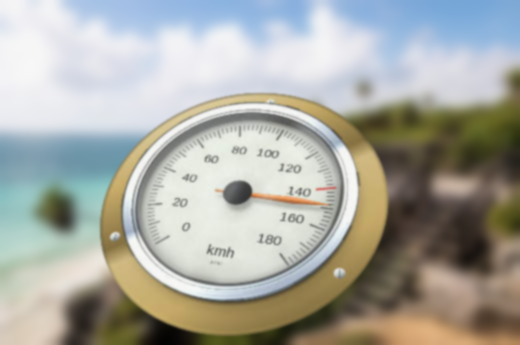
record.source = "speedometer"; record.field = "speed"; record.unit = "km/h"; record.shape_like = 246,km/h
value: 150,km/h
